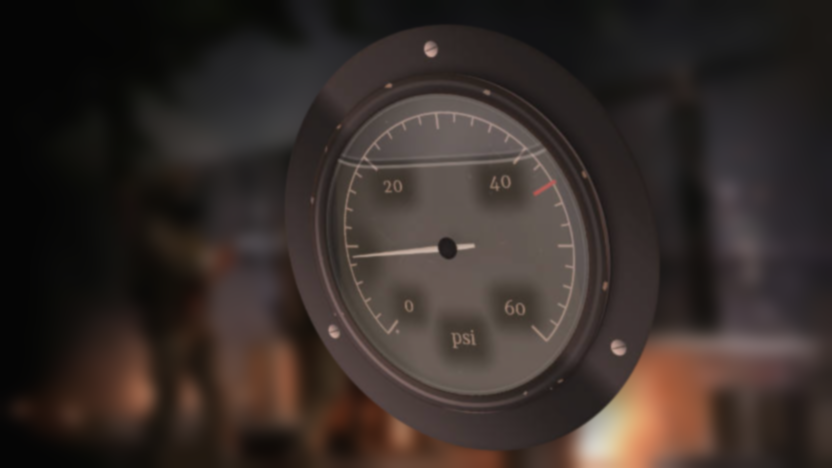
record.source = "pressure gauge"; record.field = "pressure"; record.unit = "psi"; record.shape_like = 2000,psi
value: 9,psi
